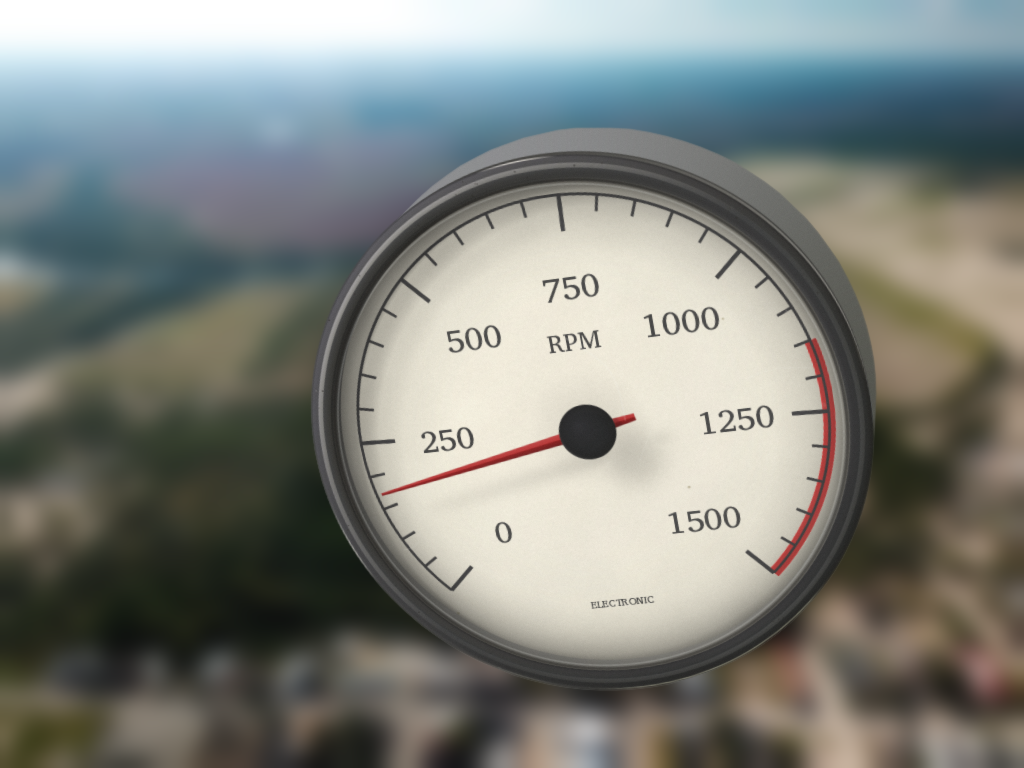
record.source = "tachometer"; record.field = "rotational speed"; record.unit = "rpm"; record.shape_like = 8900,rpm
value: 175,rpm
